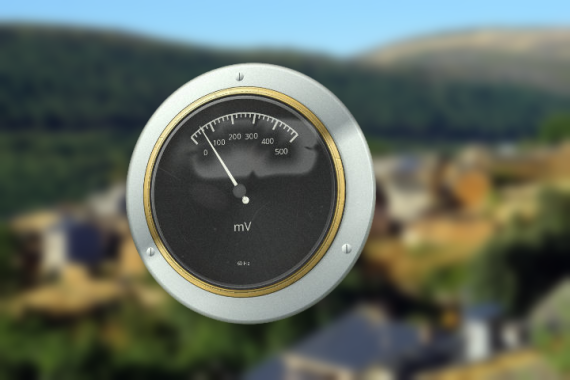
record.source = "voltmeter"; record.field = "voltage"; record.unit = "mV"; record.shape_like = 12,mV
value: 60,mV
